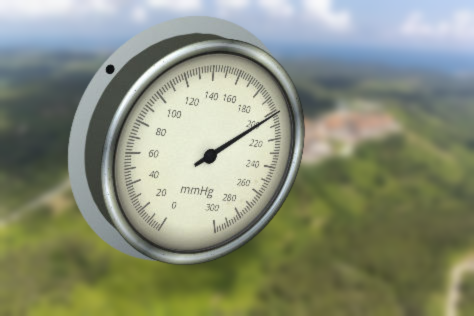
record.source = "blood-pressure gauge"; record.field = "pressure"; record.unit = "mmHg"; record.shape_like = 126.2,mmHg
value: 200,mmHg
